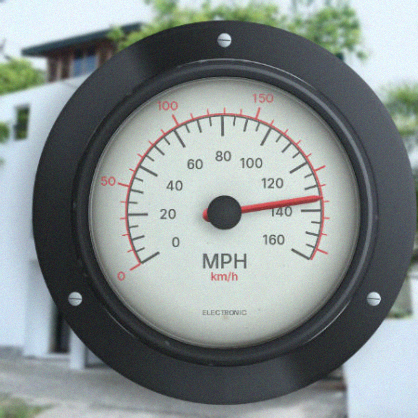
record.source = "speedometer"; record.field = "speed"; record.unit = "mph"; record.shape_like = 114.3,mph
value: 135,mph
